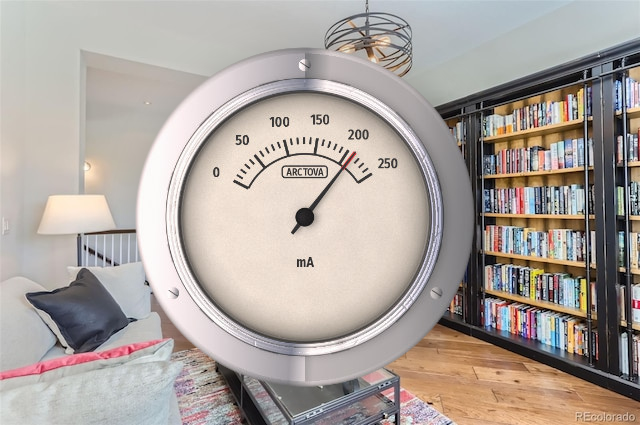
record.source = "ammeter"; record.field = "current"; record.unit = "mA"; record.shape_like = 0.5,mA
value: 210,mA
